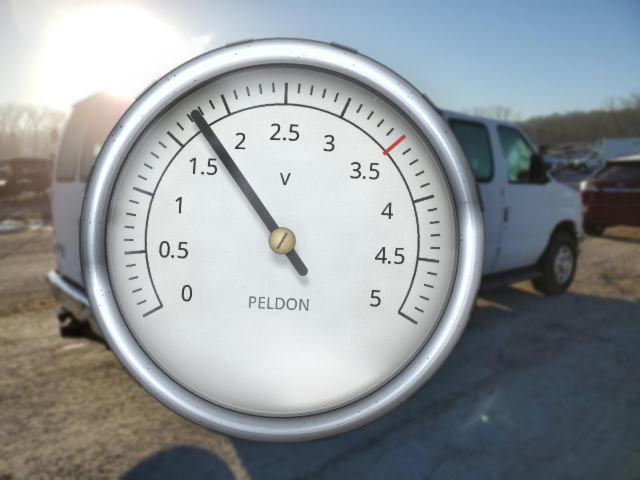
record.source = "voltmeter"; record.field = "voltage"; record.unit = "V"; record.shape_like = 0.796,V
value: 1.75,V
